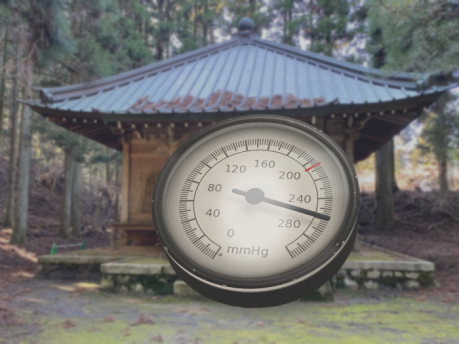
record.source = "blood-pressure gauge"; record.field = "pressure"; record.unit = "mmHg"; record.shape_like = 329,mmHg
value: 260,mmHg
